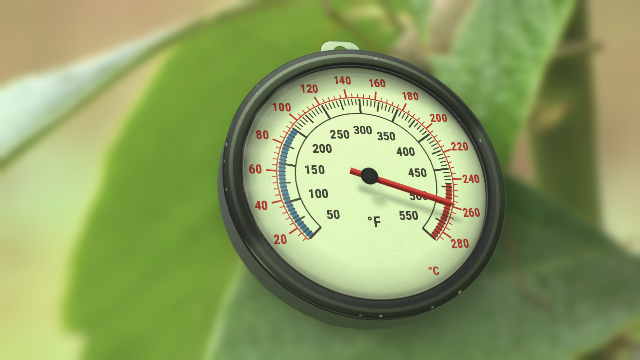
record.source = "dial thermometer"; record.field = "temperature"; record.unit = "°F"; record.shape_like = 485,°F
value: 500,°F
